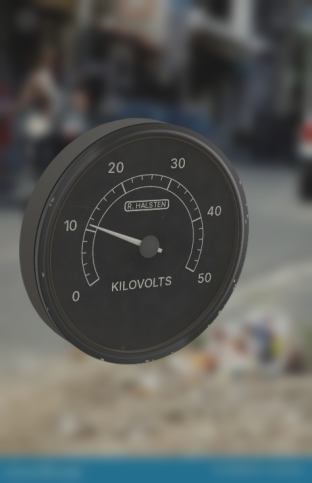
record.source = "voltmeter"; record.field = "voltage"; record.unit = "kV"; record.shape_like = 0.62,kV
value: 11,kV
